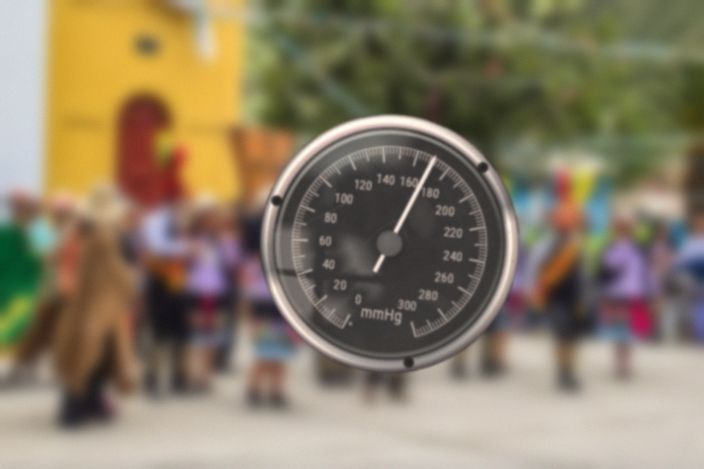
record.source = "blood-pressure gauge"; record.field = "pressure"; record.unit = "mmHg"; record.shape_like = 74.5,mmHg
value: 170,mmHg
